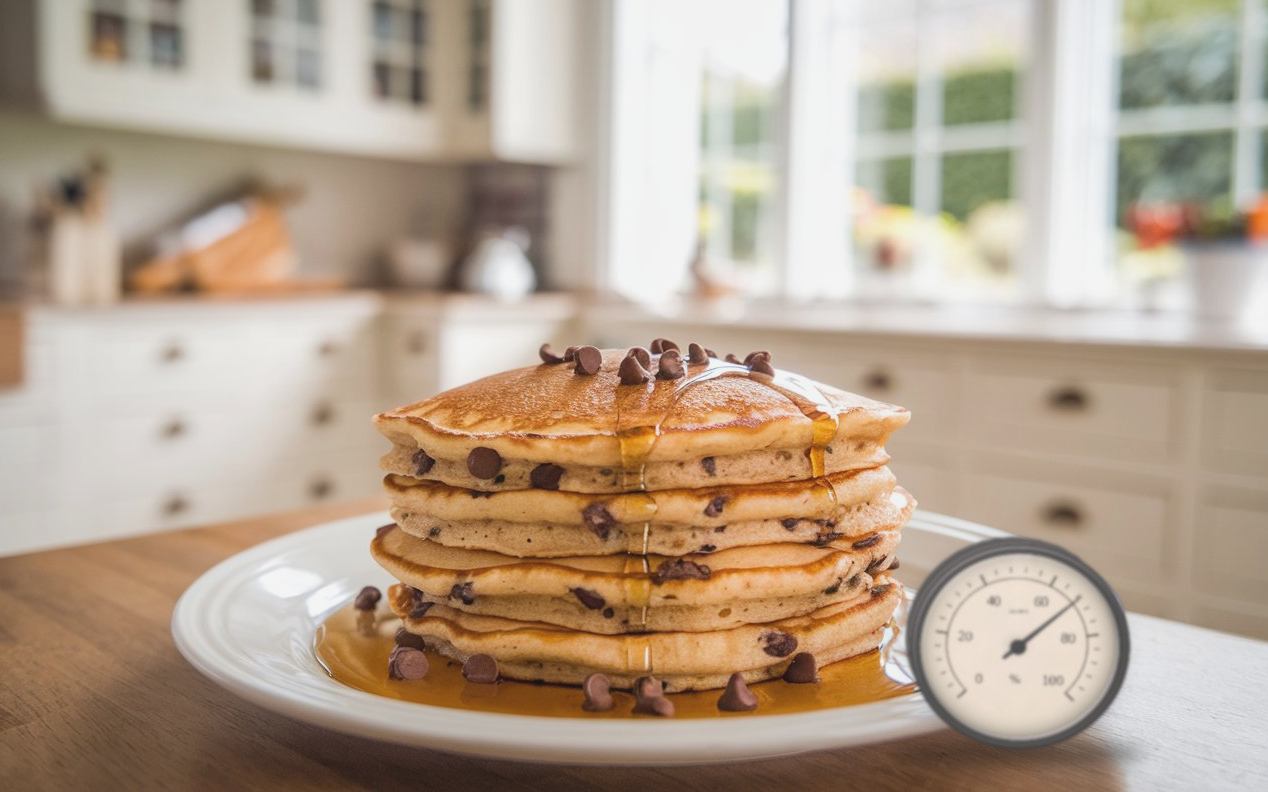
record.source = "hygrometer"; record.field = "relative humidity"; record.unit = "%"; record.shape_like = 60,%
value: 68,%
